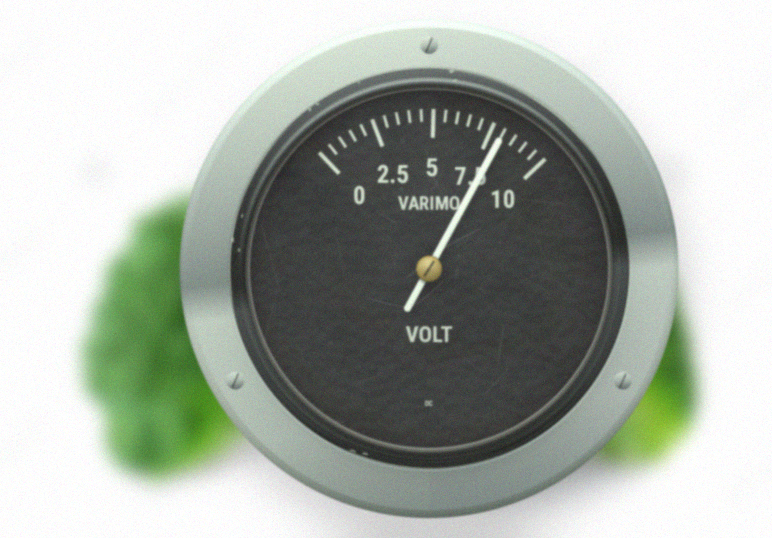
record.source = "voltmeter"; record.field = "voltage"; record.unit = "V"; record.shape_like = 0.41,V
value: 8,V
